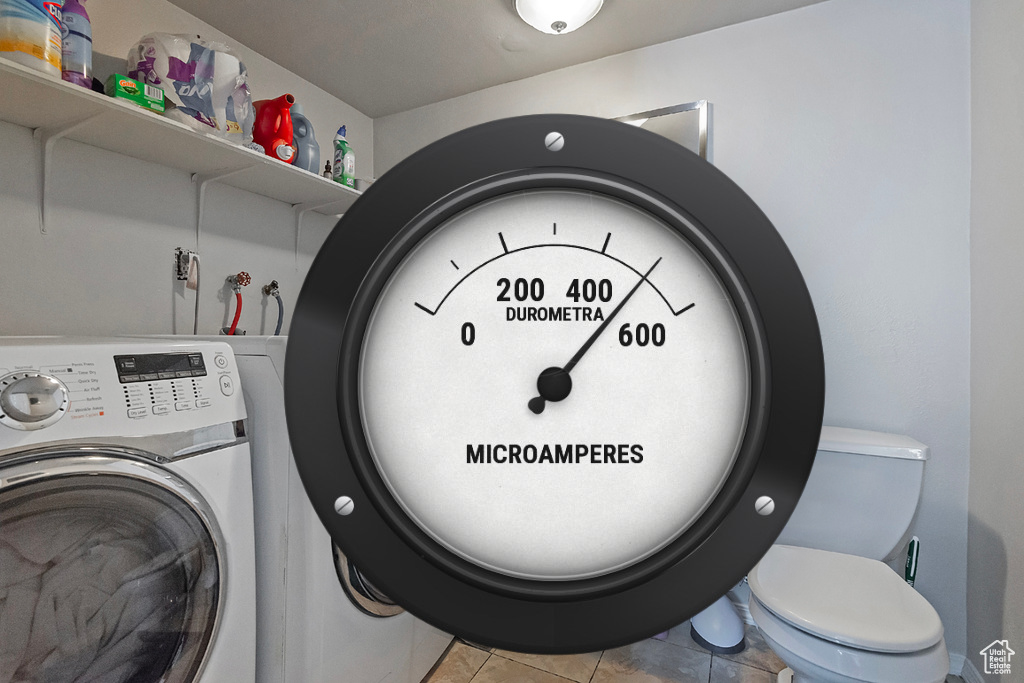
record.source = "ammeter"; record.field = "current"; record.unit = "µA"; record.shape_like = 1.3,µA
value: 500,µA
